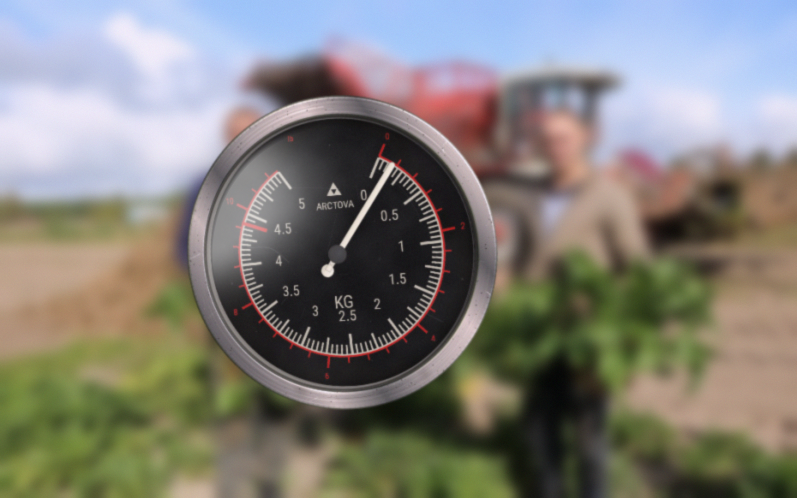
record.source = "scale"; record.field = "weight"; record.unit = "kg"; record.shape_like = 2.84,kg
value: 0.15,kg
